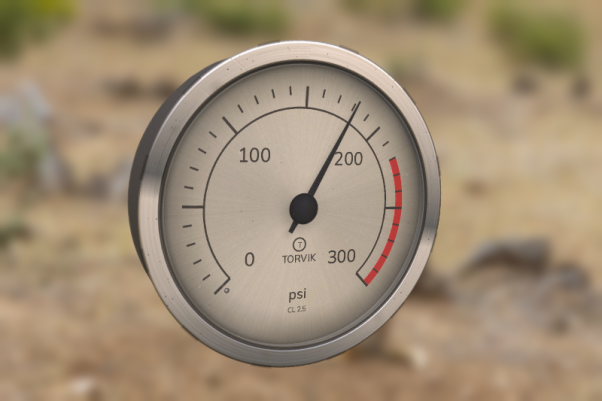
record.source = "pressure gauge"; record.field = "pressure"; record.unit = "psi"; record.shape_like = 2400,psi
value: 180,psi
